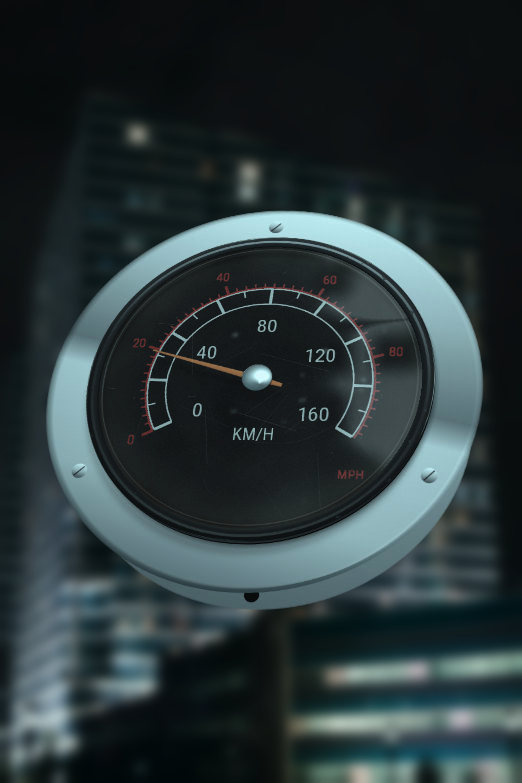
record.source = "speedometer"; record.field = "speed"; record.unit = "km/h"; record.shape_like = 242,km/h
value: 30,km/h
